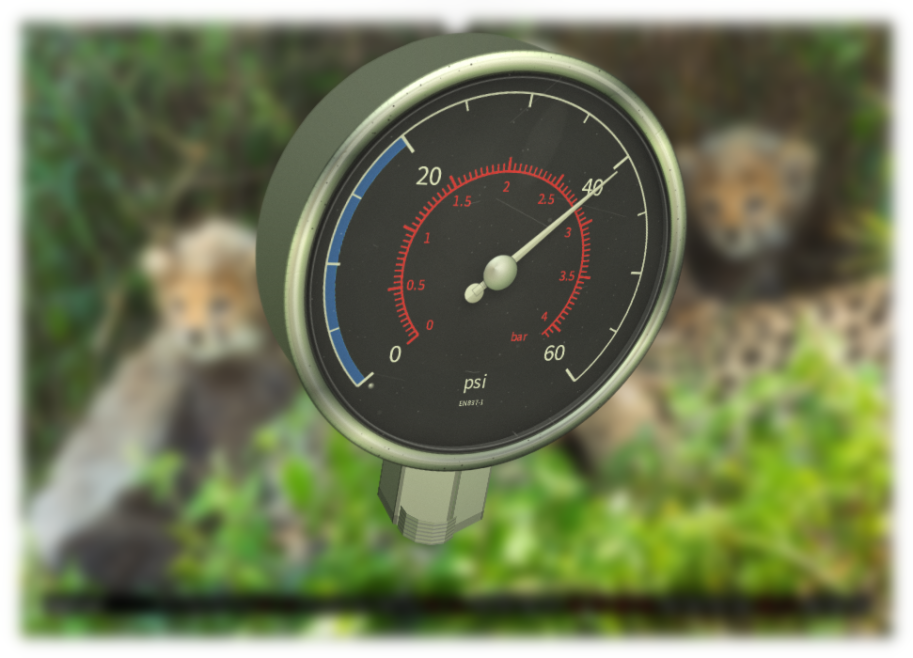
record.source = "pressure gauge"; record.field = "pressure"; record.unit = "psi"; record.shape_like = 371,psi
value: 40,psi
